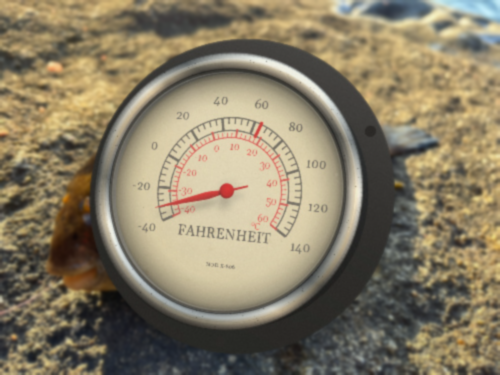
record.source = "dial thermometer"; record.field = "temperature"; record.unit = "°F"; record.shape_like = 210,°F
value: -32,°F
